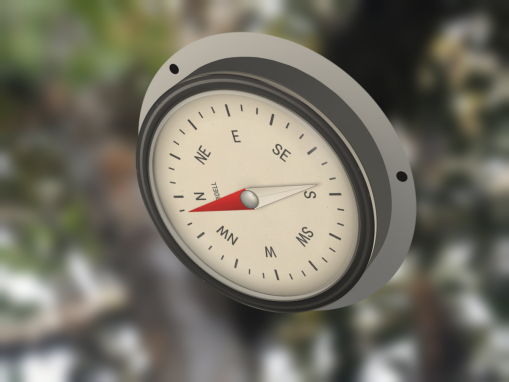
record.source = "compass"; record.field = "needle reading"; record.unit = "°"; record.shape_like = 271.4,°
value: 350,°
